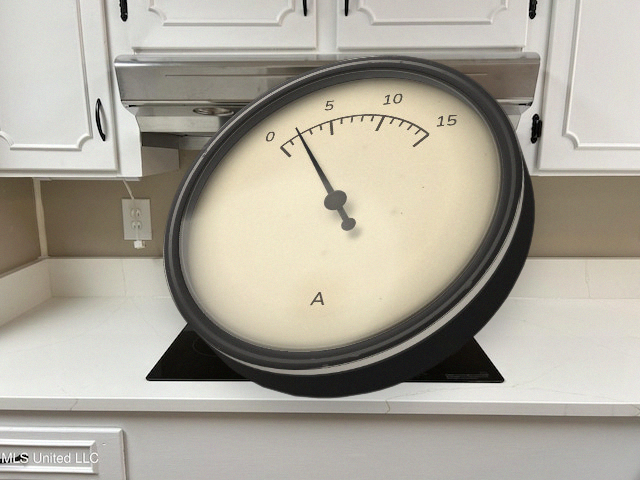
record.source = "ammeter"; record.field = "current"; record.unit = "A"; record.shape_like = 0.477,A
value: 2,A
